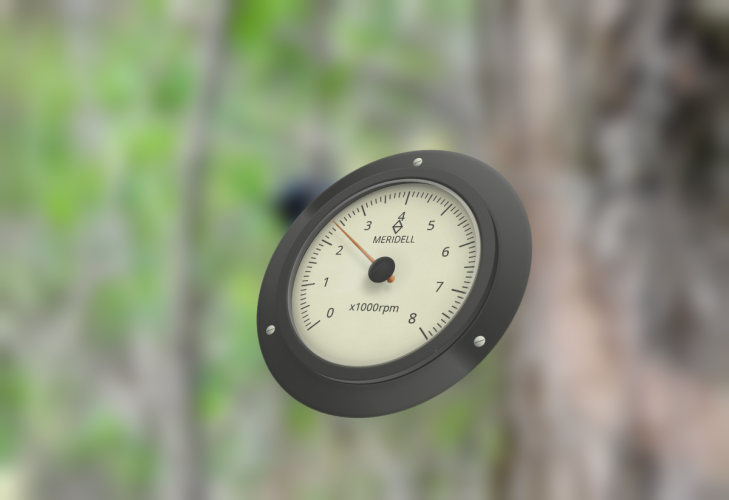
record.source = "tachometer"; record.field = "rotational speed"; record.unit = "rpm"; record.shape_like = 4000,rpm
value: 2400,rpm
